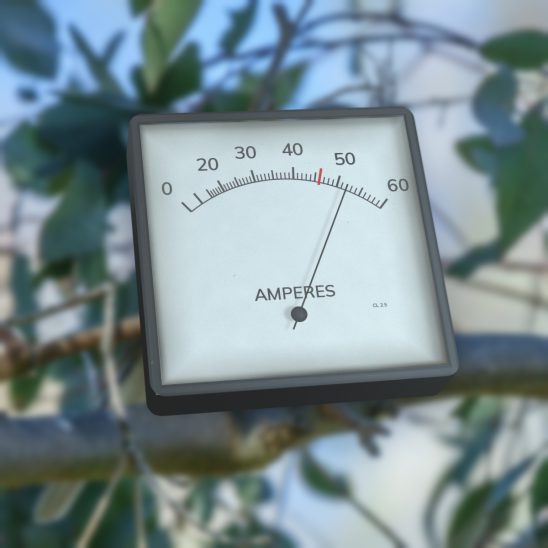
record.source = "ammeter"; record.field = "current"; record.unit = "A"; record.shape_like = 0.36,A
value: 52,A
